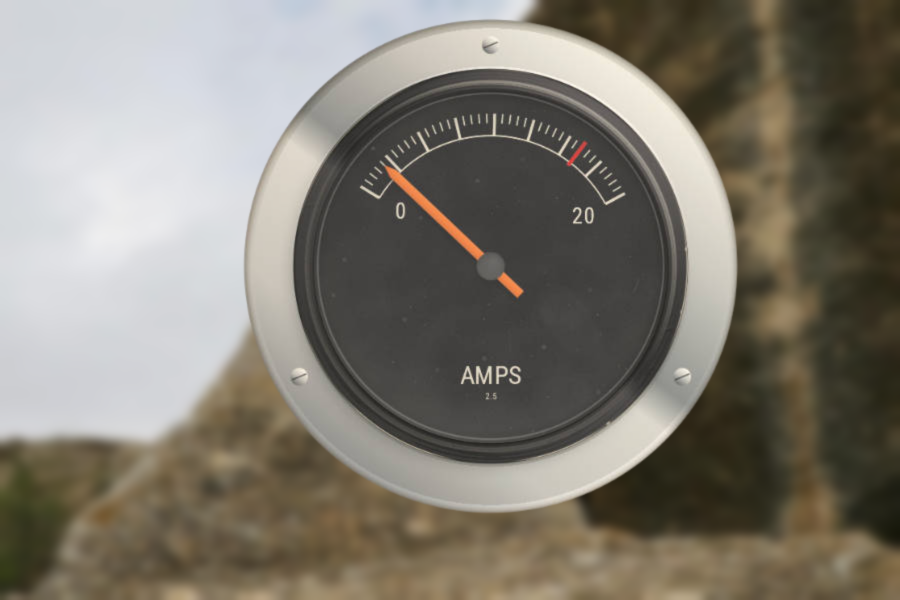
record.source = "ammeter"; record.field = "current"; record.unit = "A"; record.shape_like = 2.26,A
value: 2,A
